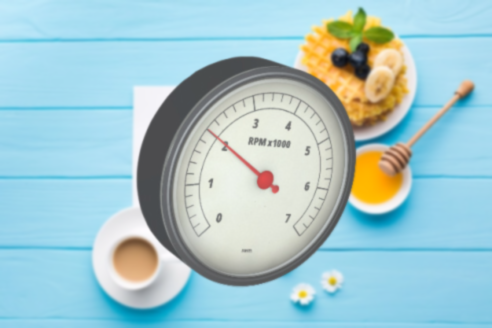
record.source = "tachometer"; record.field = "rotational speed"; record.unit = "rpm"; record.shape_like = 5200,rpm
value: 2000,rpm
